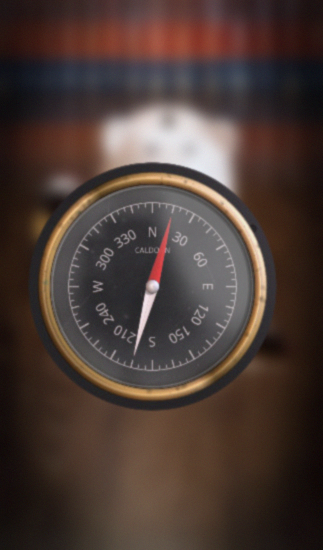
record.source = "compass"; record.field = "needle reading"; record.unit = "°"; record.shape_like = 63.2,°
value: 15,°
